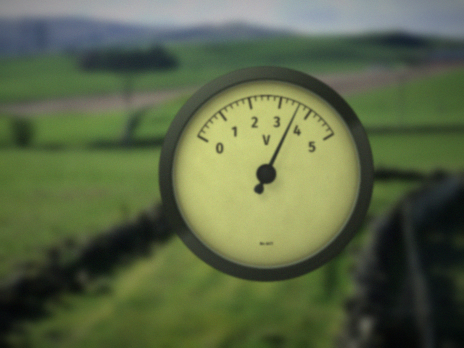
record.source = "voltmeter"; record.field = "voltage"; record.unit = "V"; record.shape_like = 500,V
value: 3.6,V
